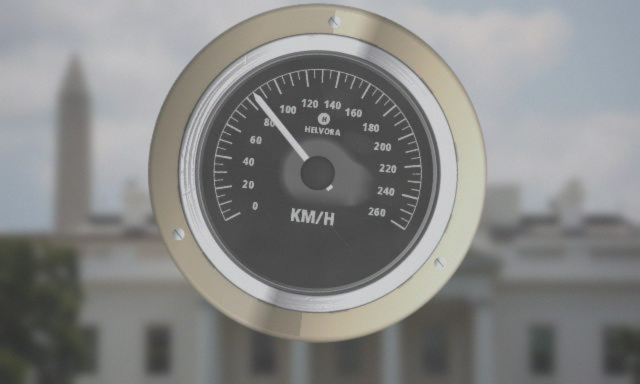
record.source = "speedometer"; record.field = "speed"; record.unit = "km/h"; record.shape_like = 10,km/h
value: 85,km/h
